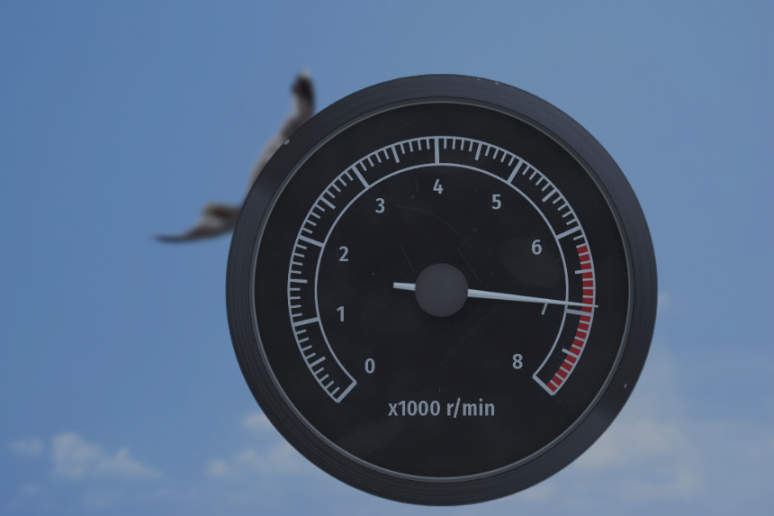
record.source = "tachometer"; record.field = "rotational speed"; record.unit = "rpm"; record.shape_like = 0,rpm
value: 6900,rpm
